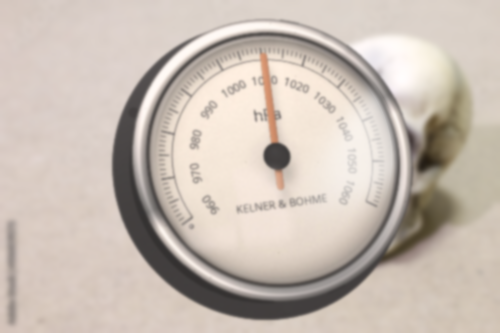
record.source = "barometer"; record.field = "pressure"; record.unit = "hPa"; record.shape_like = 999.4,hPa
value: 1010,hPa
